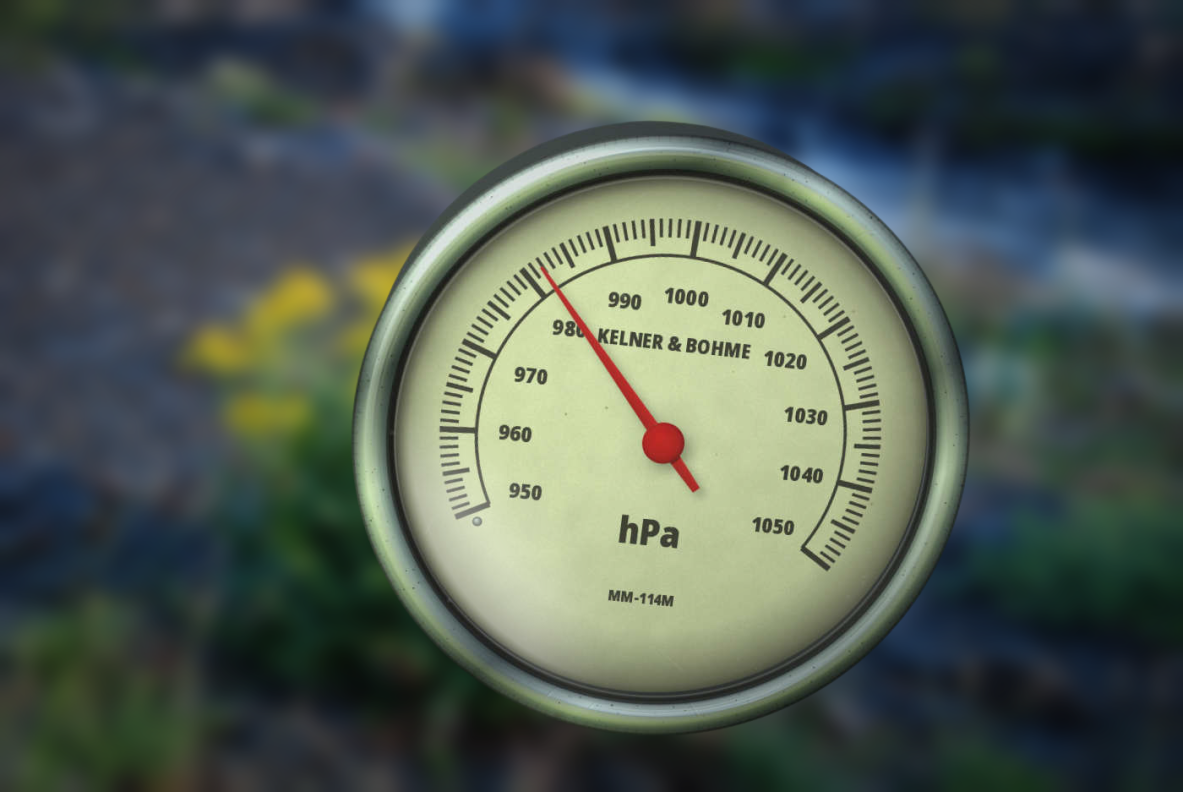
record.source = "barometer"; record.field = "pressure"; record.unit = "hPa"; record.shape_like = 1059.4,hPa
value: 982,hPa
